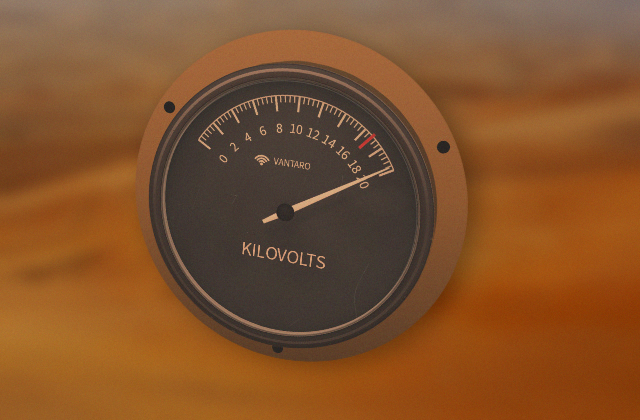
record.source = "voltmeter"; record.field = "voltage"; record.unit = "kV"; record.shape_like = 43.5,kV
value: 19.6,kV
